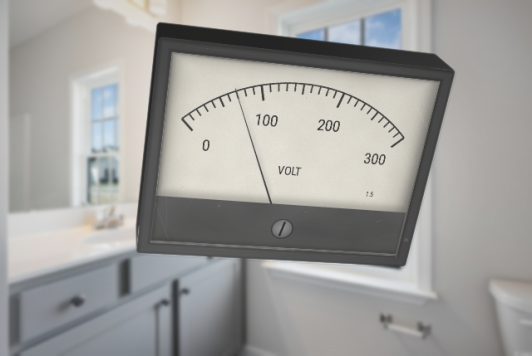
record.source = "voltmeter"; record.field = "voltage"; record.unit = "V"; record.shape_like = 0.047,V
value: 70,V
